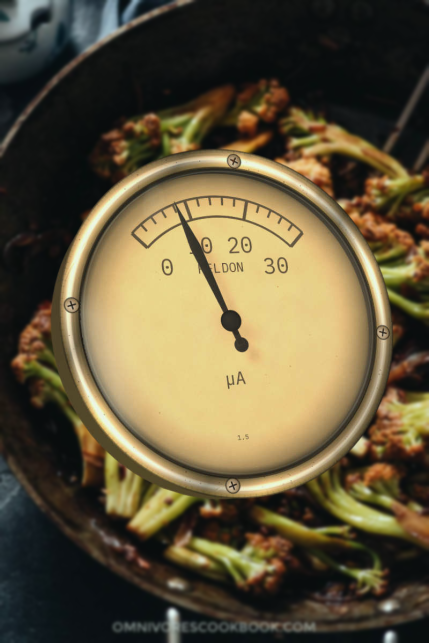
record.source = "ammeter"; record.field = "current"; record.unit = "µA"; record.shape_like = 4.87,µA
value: 8,µA
